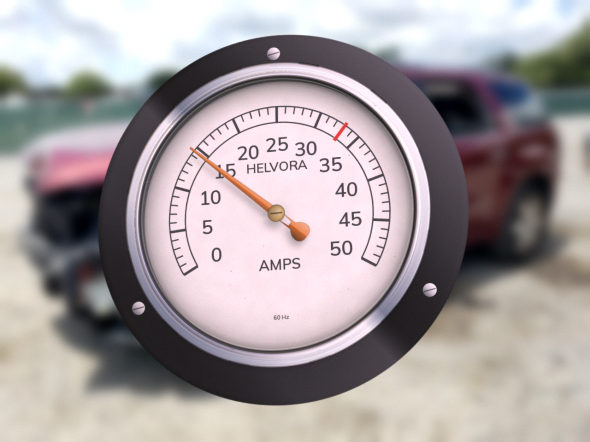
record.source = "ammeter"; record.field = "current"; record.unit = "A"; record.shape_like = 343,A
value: 14.5,A
